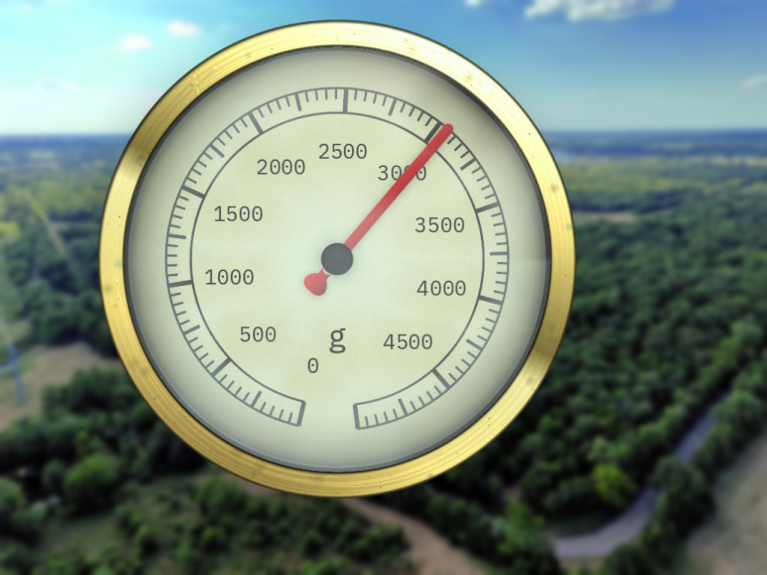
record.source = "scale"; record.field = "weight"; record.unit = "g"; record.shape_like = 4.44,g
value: 3050,g
